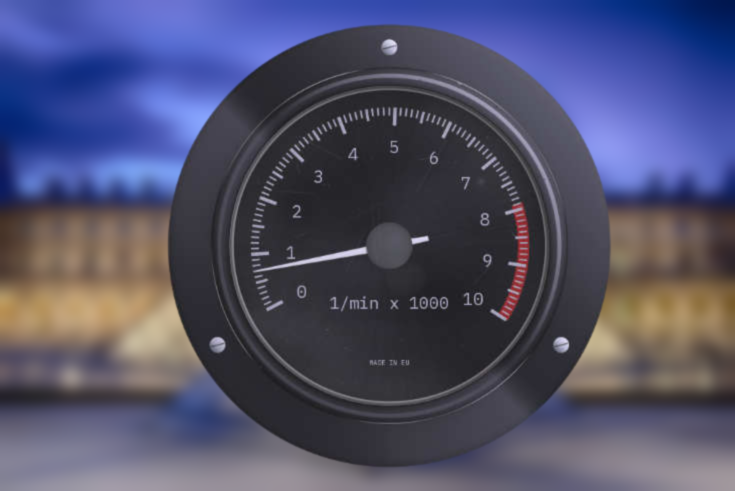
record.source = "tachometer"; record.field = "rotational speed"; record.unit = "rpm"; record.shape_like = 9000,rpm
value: 700,rpm
